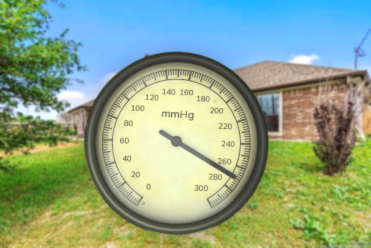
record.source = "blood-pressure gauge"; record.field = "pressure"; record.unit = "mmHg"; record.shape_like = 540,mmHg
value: 270,mmHg
